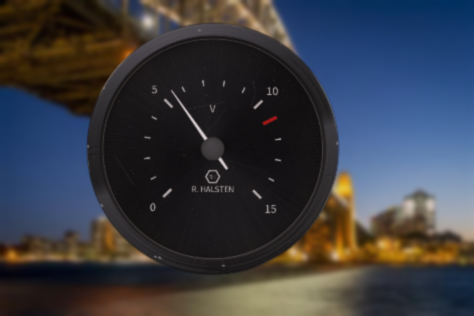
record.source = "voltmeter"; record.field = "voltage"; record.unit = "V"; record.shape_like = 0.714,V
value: 5.5,V
